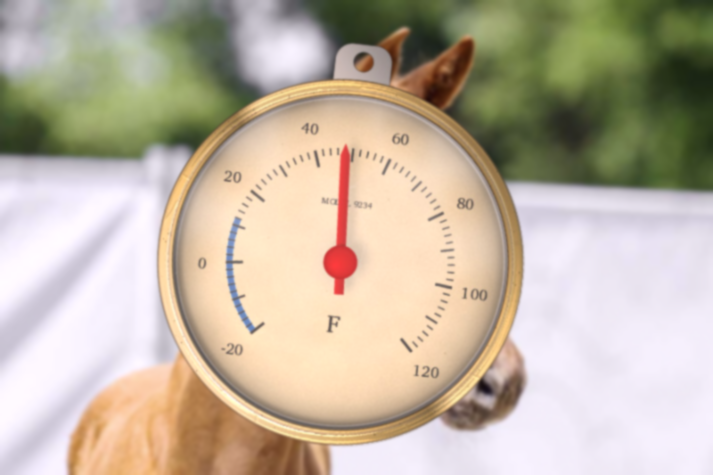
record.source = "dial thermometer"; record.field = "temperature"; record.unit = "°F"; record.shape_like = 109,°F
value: 48,°F
